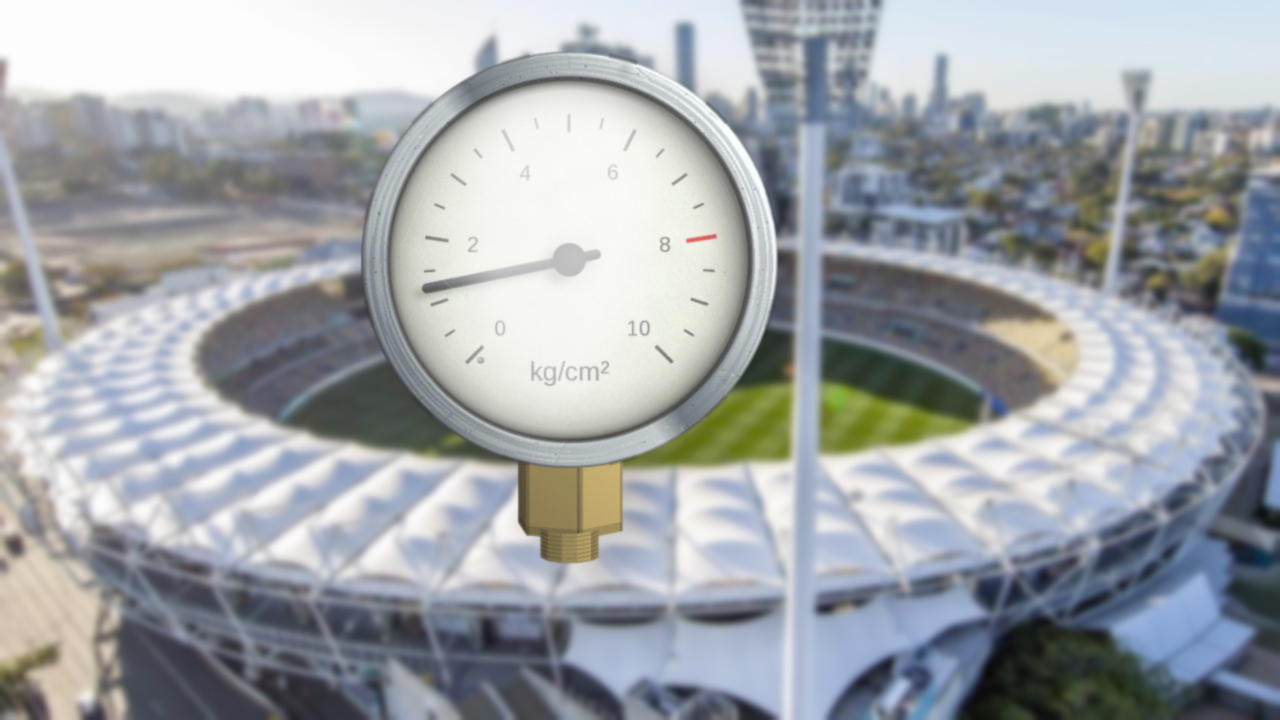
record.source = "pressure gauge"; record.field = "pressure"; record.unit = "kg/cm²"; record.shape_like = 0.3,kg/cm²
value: 1.25,kg/cm²
